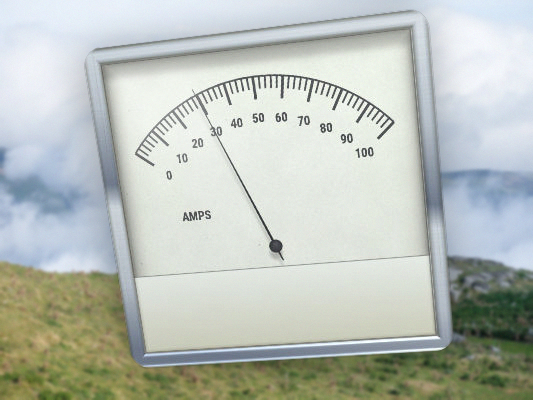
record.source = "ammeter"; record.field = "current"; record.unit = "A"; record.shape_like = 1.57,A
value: 30,A
